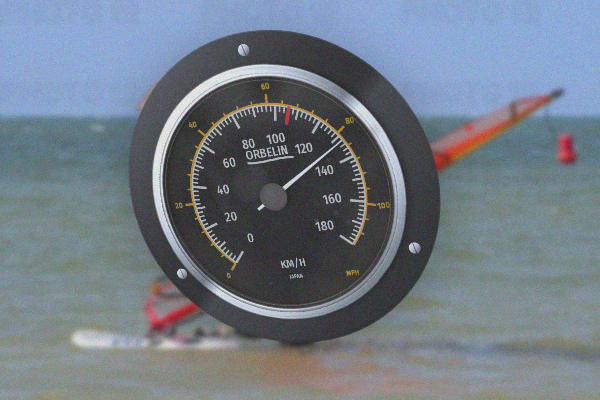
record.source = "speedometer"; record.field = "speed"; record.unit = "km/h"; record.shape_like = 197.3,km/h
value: 132,km/h
